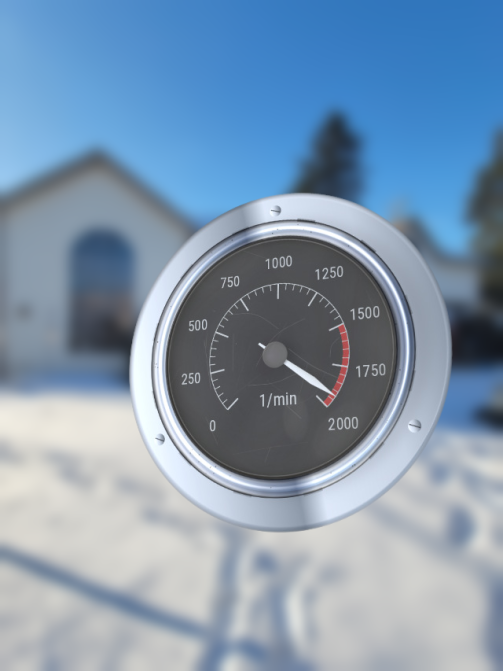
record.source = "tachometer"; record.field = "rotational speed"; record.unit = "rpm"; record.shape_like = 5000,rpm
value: 1925,rpm
